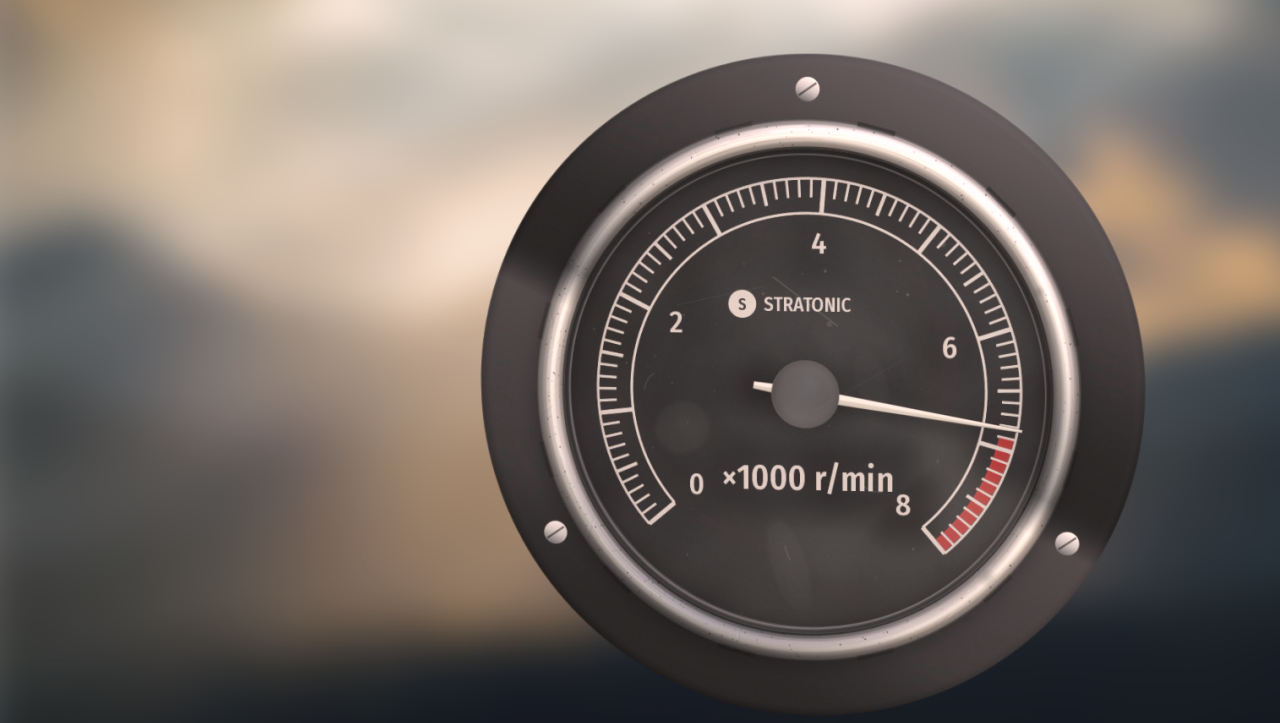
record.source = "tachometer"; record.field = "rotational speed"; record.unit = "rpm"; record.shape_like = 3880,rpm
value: 6800,rpm
